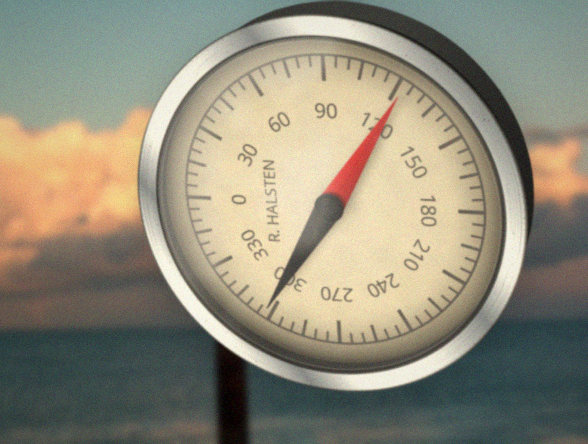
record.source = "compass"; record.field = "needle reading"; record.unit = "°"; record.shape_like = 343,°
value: 122.5,°
